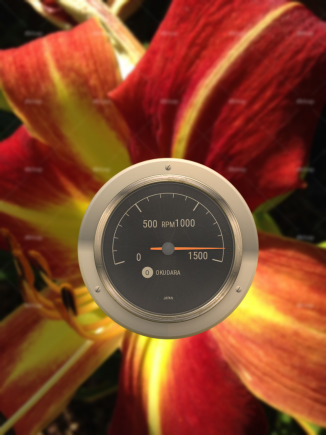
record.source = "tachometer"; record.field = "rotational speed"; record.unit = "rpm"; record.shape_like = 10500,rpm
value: 1400,rpm
